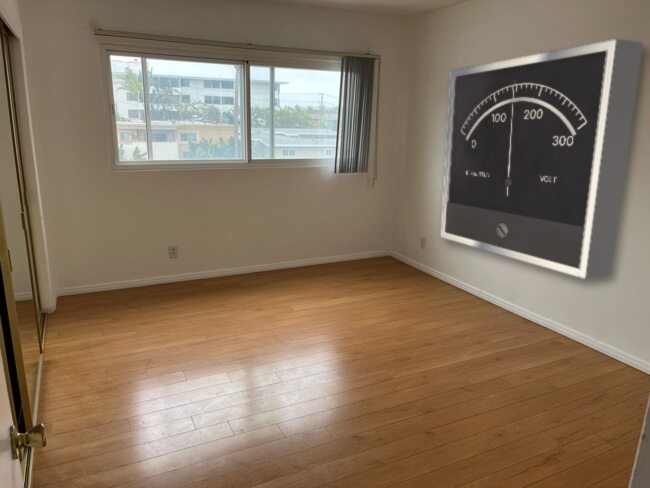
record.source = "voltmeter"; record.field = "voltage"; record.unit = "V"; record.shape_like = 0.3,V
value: 150,V
